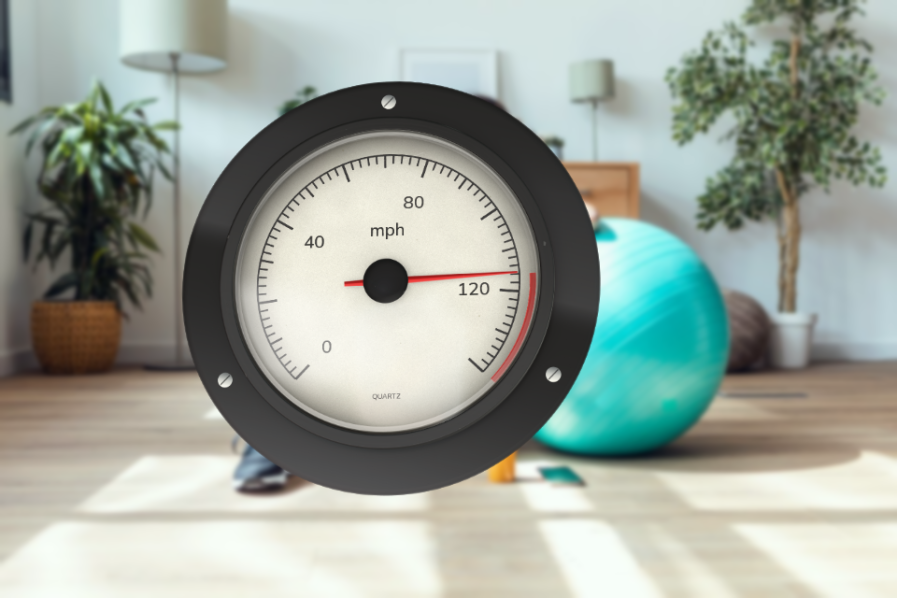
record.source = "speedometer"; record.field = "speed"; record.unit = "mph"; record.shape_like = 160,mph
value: 116,mph
